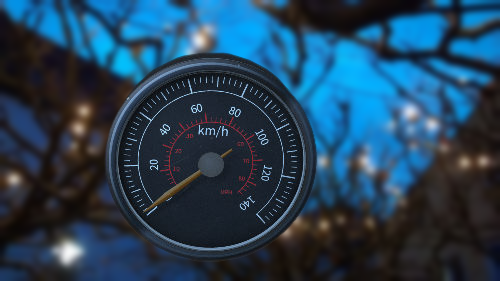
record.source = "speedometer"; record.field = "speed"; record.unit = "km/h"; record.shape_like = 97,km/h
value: 2,km/h
